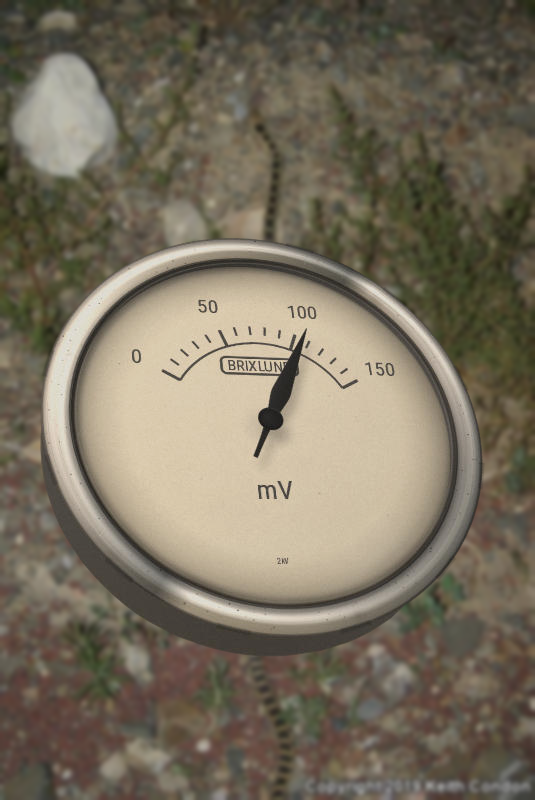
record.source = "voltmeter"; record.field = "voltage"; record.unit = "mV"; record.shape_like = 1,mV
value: 105,mV
